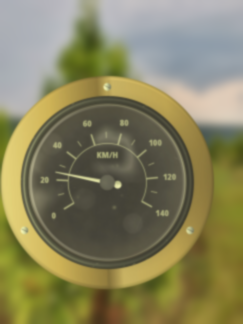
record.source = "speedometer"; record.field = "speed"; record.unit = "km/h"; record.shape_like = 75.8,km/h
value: 25,km/h
